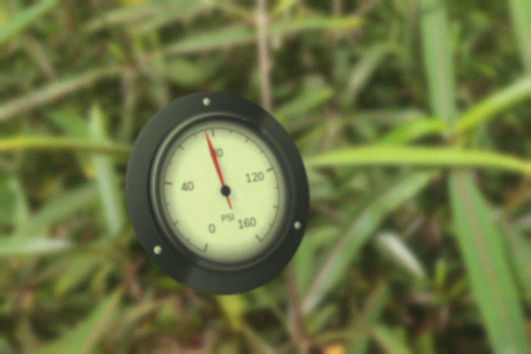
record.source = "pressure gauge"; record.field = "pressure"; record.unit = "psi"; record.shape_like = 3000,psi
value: 75,psi
